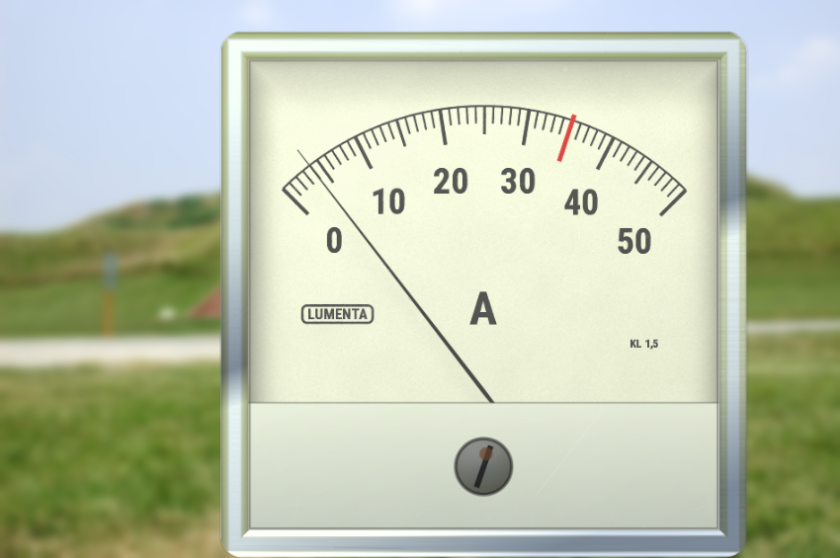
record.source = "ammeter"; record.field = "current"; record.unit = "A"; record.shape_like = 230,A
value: 4,A
